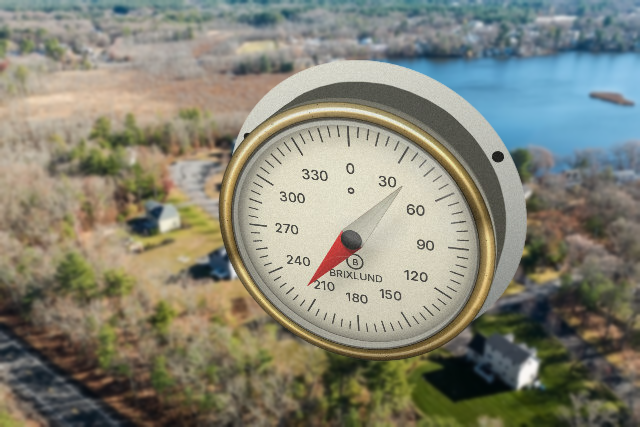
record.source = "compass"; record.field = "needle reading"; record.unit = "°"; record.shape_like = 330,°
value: 220,°
